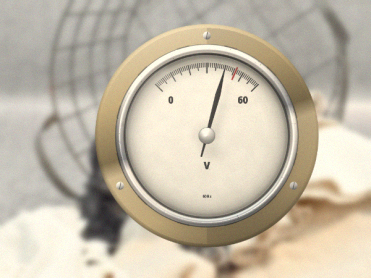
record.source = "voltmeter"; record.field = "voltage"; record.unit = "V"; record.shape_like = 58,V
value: 40,V
